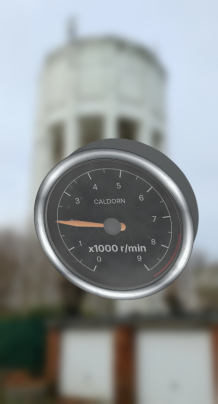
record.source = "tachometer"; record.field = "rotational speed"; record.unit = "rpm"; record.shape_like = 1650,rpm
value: 2000,rpm
